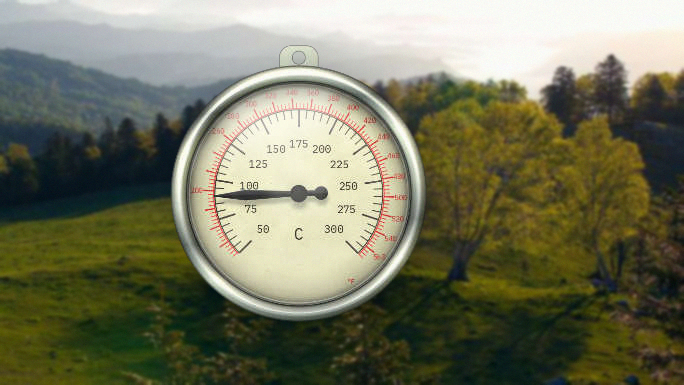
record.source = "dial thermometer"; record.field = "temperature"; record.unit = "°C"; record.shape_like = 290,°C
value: 90,°C
